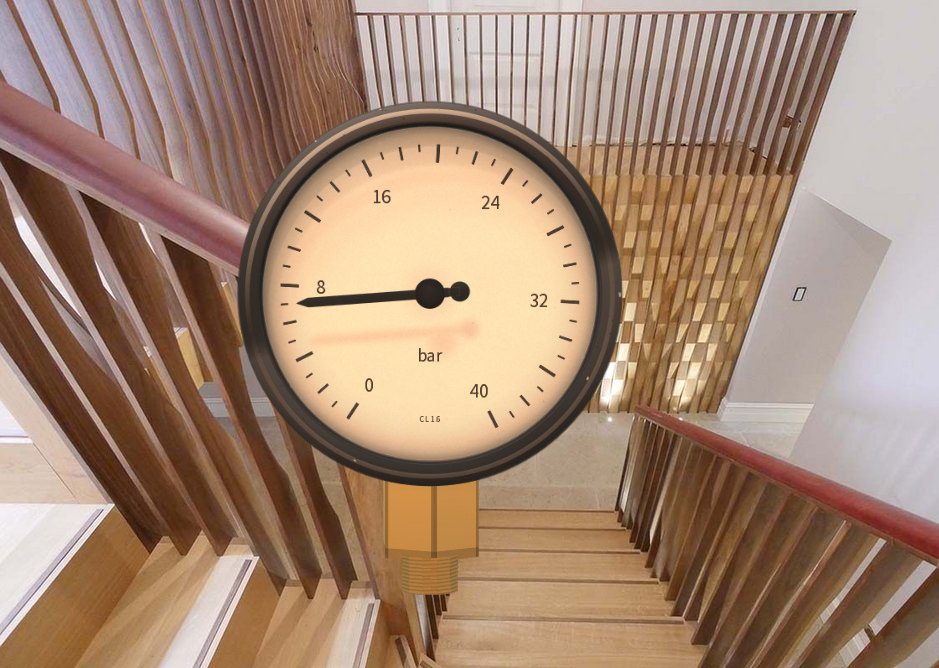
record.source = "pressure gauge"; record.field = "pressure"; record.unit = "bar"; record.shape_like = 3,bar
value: 7,bar
